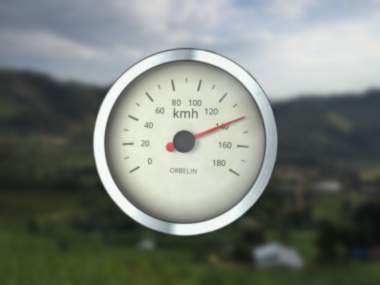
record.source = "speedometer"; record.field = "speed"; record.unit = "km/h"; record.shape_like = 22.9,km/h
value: 140,km/h
